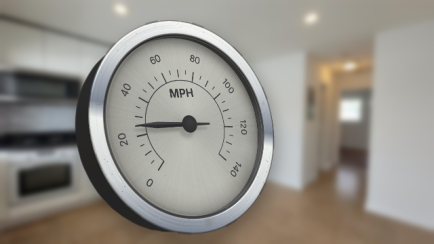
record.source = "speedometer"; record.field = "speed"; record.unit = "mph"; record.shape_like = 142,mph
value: 25,mph
